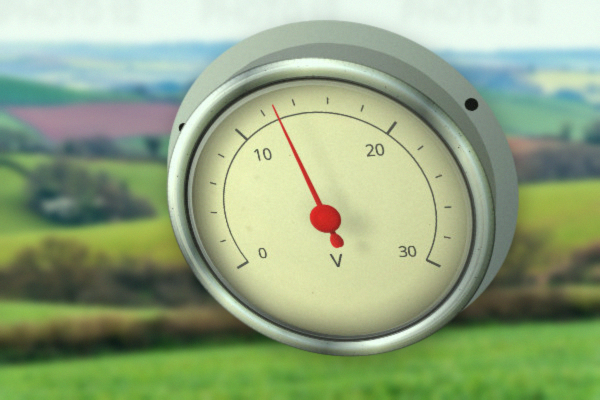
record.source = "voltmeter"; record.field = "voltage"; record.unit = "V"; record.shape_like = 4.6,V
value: 13,V
